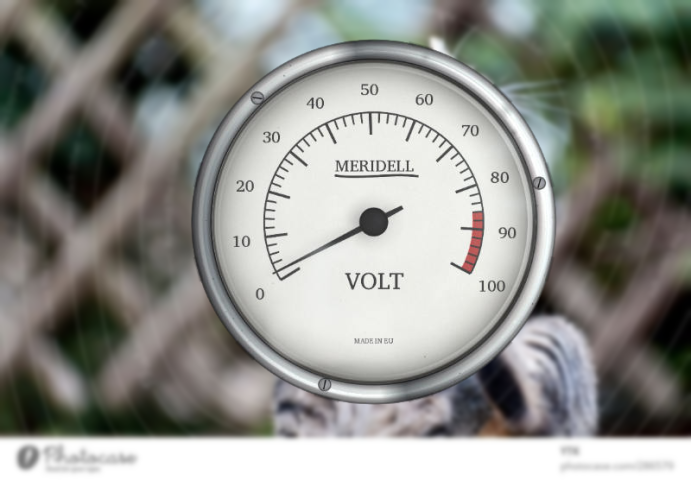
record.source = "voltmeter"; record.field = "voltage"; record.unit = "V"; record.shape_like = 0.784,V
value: 2,V
